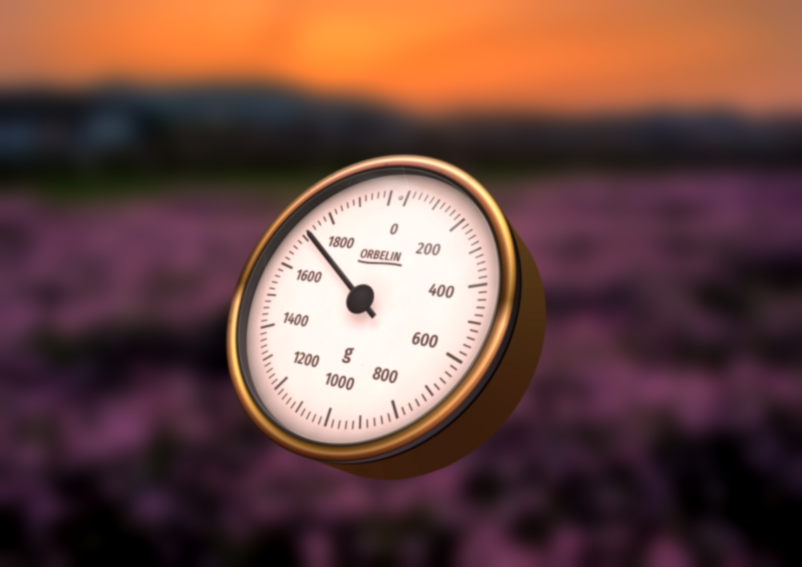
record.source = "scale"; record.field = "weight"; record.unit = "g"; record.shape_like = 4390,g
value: 1720,g
